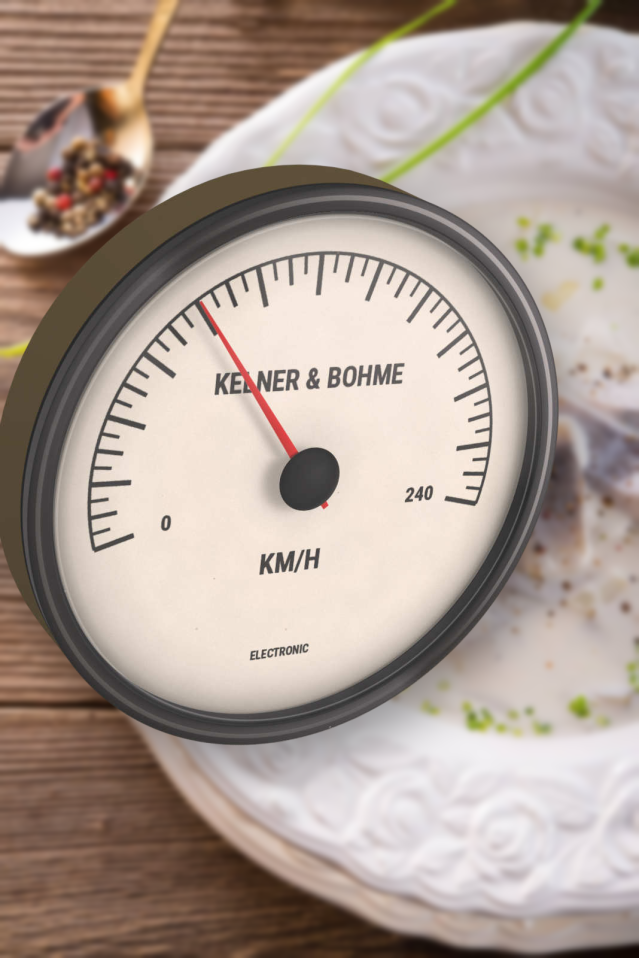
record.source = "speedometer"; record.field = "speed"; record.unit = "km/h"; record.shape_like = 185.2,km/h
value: 80,km/h
